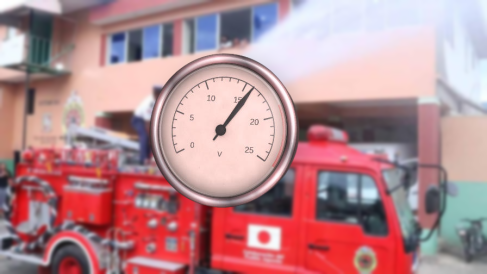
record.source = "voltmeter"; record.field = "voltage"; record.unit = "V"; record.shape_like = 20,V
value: 16,V
